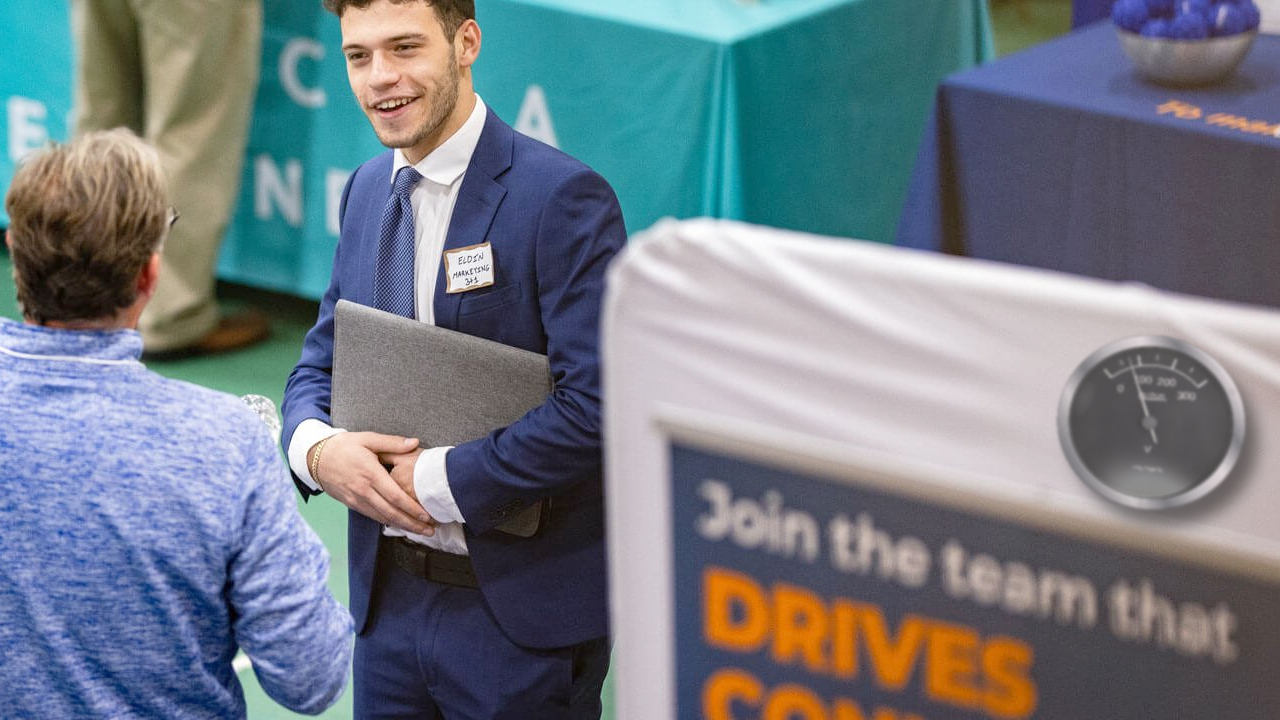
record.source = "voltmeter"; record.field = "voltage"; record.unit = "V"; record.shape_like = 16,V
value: 75,V
